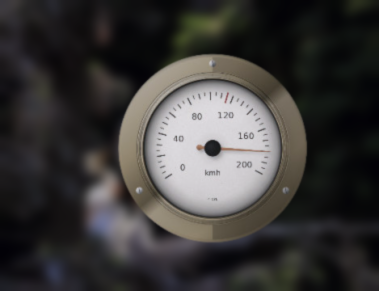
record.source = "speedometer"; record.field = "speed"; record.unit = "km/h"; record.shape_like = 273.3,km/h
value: 180,km/h
